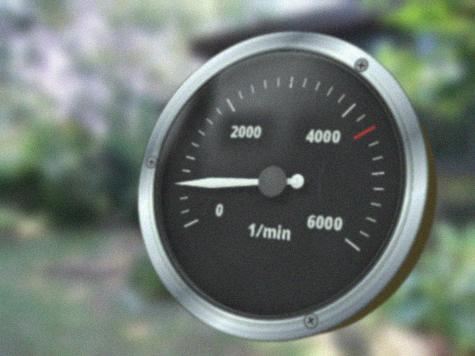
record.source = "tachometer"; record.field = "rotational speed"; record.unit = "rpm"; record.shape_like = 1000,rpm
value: 600,rpm
